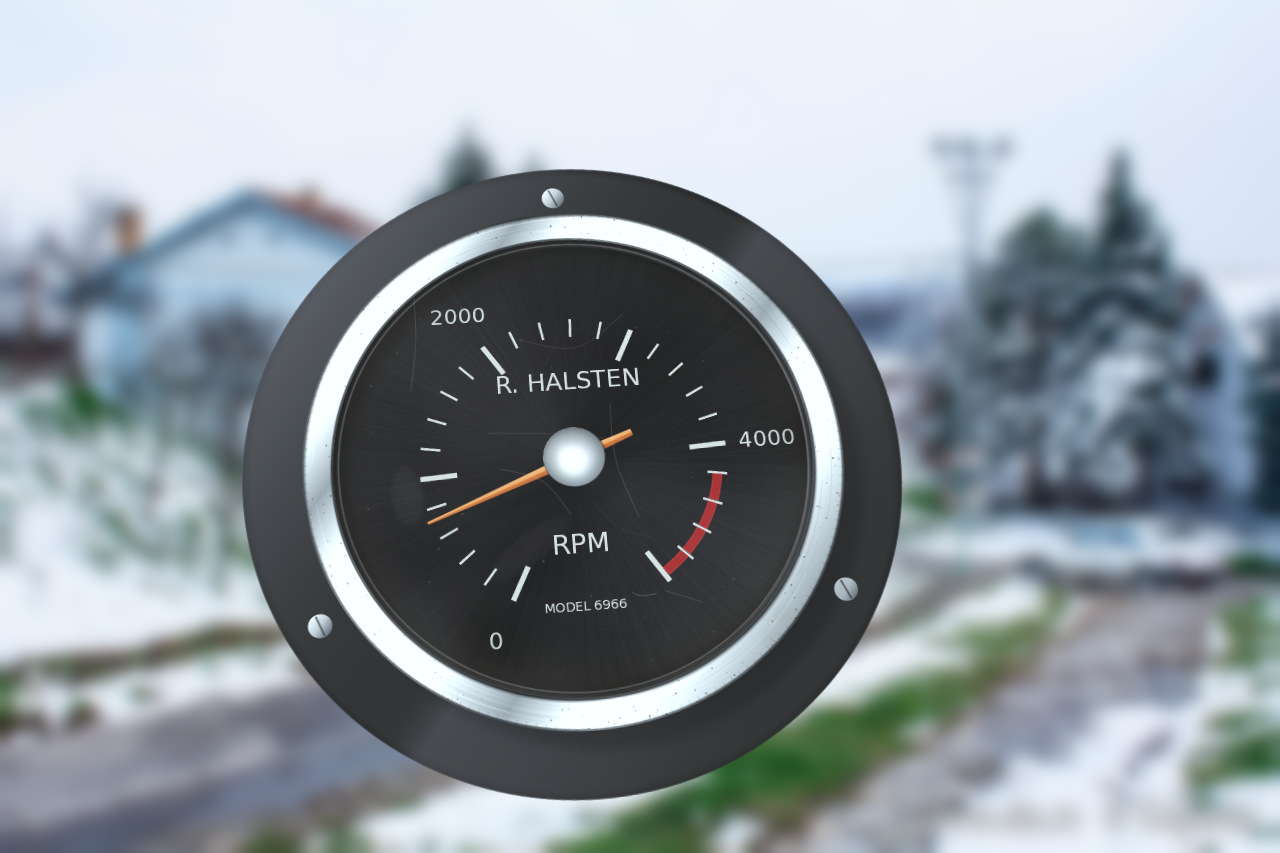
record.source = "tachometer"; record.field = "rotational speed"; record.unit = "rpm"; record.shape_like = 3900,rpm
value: 700,rpm
